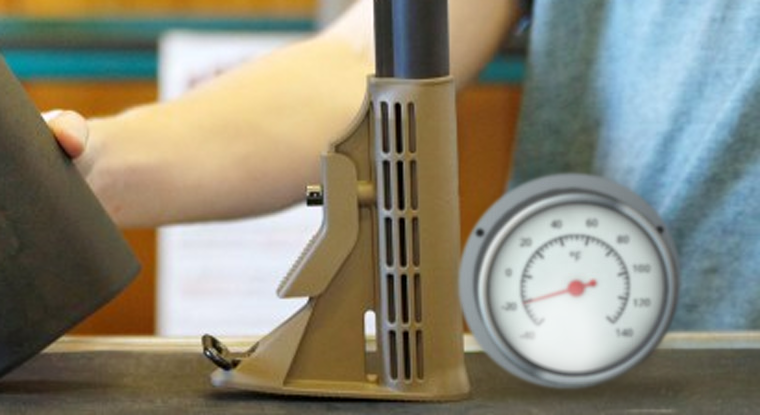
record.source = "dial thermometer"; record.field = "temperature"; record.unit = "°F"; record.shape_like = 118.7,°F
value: -20,°F
